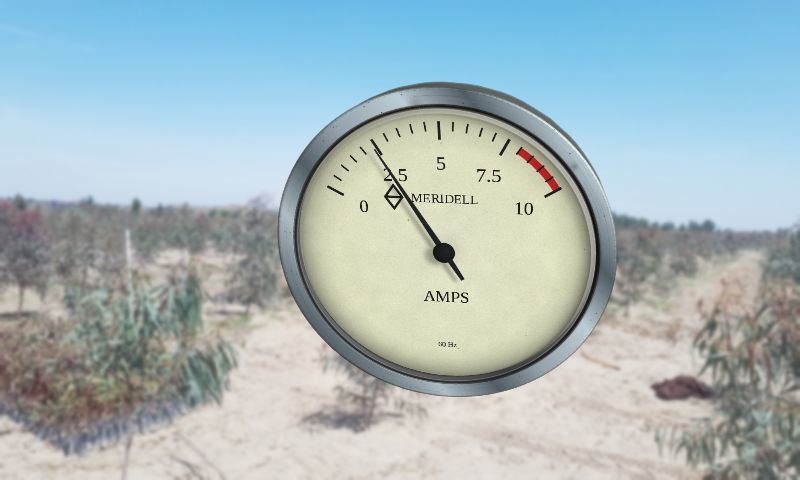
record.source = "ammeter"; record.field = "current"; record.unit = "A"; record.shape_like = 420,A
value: 2.5,A
